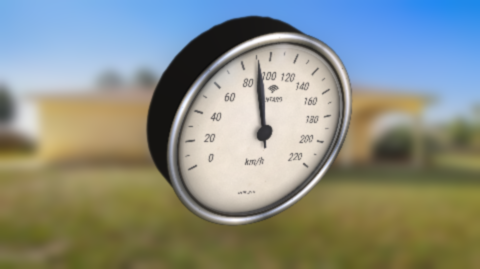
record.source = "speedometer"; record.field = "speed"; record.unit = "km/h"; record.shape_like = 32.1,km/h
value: 90,km/h
